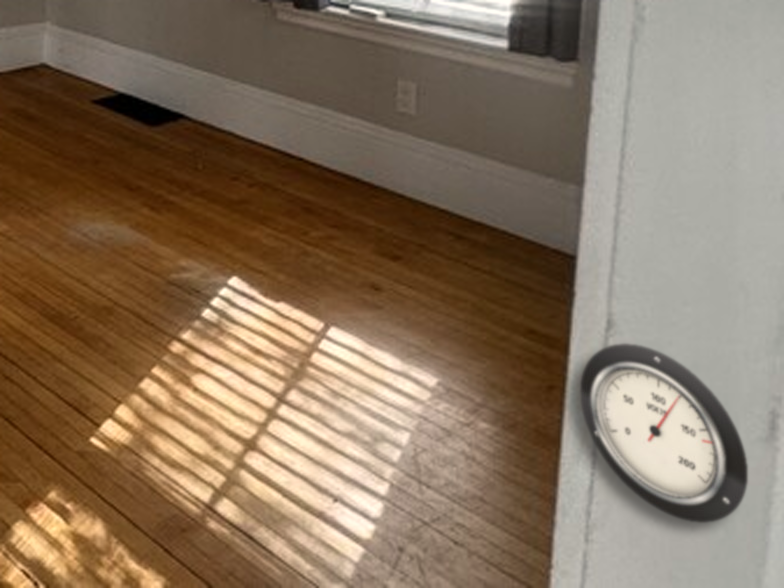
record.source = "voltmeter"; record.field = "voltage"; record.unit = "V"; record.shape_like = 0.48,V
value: 120,V
